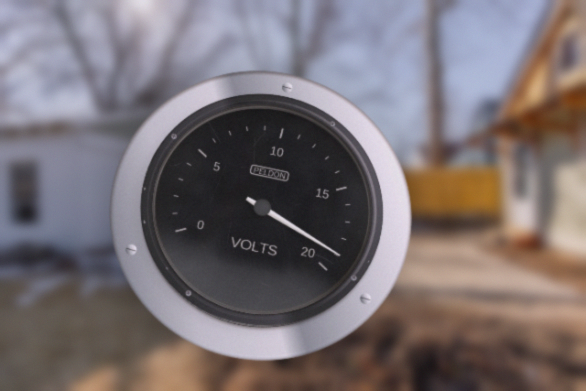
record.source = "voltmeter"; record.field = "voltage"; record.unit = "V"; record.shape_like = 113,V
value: 19,V
